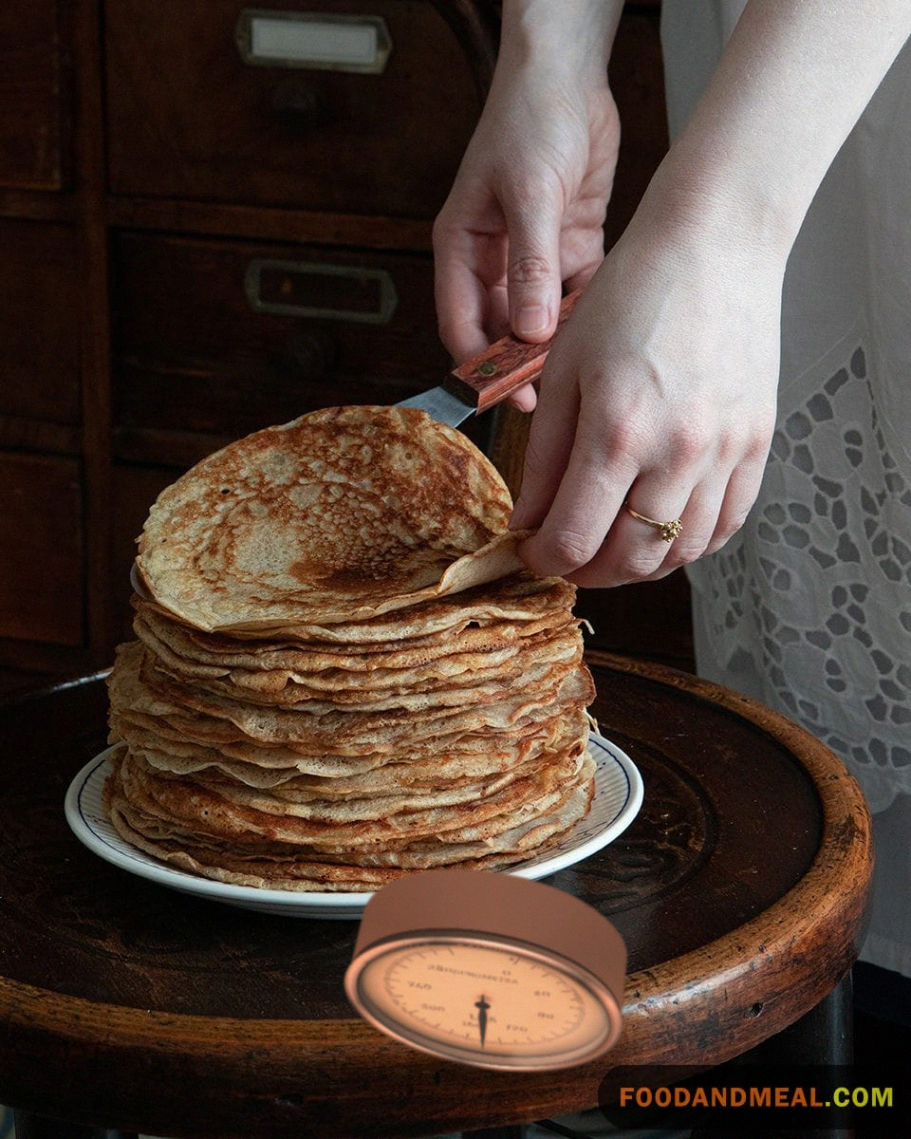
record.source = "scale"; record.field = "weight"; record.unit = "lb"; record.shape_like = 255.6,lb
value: 150,lb
